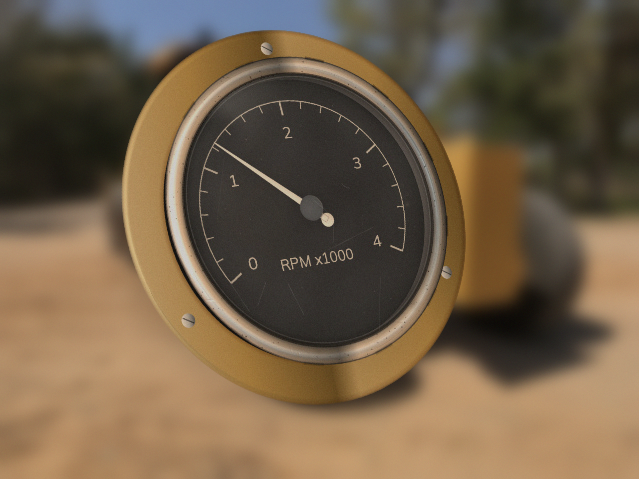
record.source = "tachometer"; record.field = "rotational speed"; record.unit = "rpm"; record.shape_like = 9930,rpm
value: 1200,rpm
